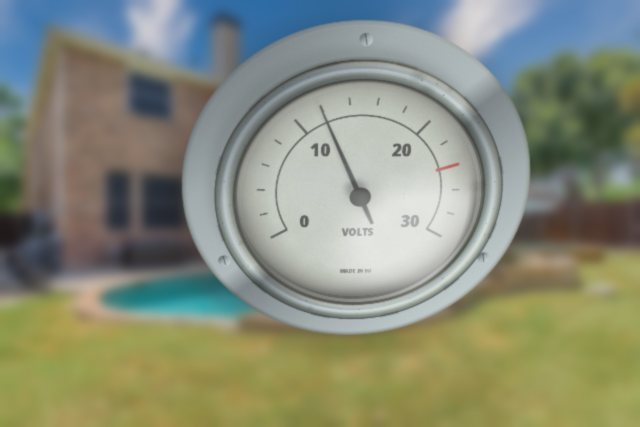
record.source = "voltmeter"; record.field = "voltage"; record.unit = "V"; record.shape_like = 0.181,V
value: 12,V
